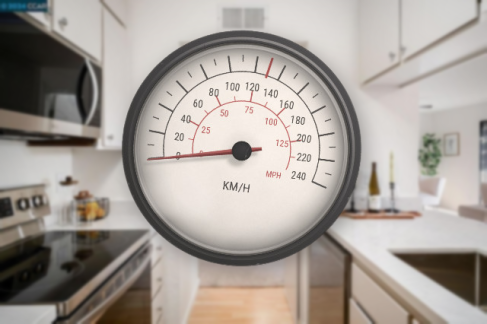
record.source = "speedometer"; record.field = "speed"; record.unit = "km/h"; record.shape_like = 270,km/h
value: 0,km/h
